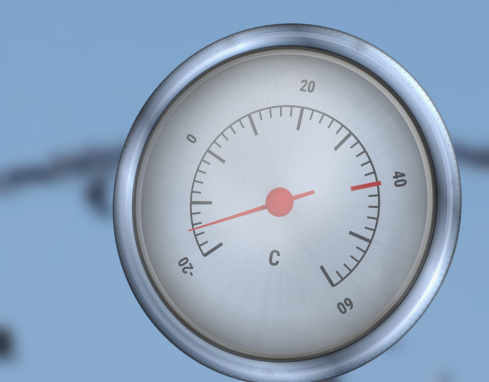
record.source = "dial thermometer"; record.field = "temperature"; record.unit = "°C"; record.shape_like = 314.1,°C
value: -15,°C
